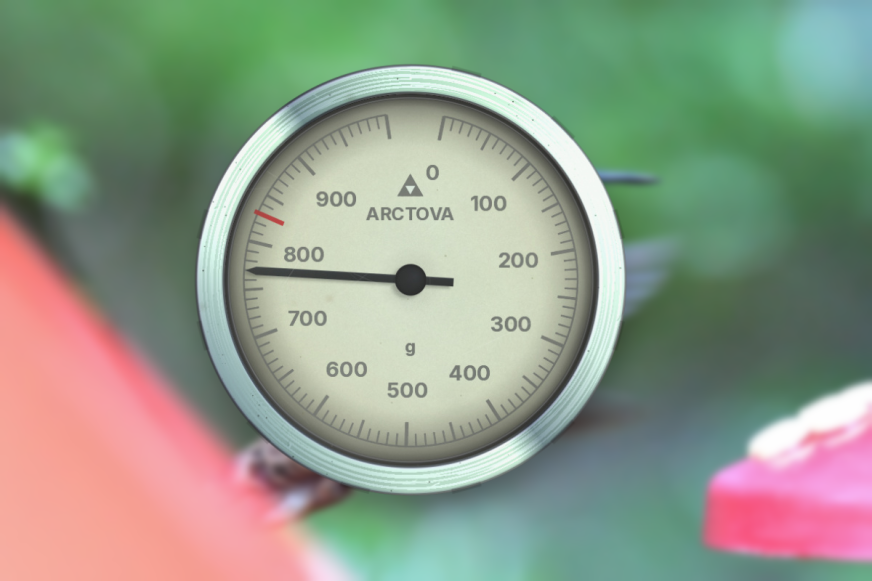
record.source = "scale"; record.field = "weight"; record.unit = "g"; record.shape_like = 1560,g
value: 770,g
